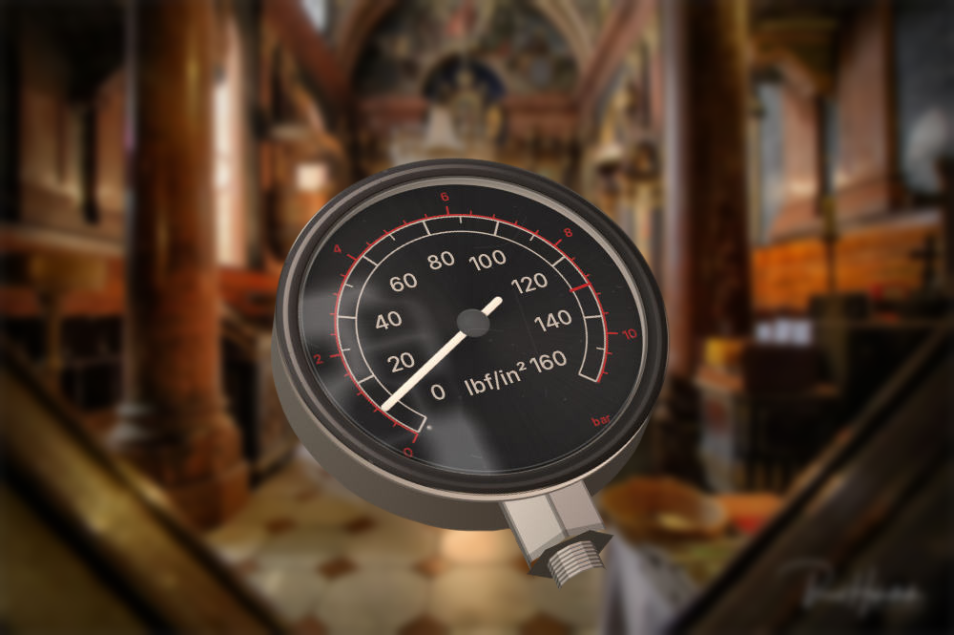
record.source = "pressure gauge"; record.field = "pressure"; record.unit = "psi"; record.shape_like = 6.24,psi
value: 10,psi
